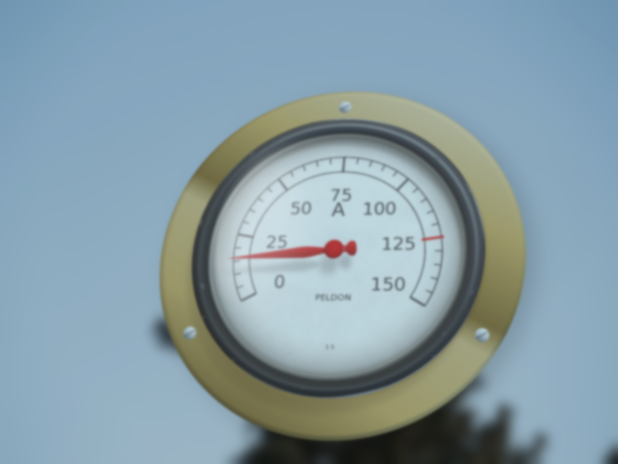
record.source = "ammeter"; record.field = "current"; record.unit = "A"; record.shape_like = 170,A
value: 15,A
